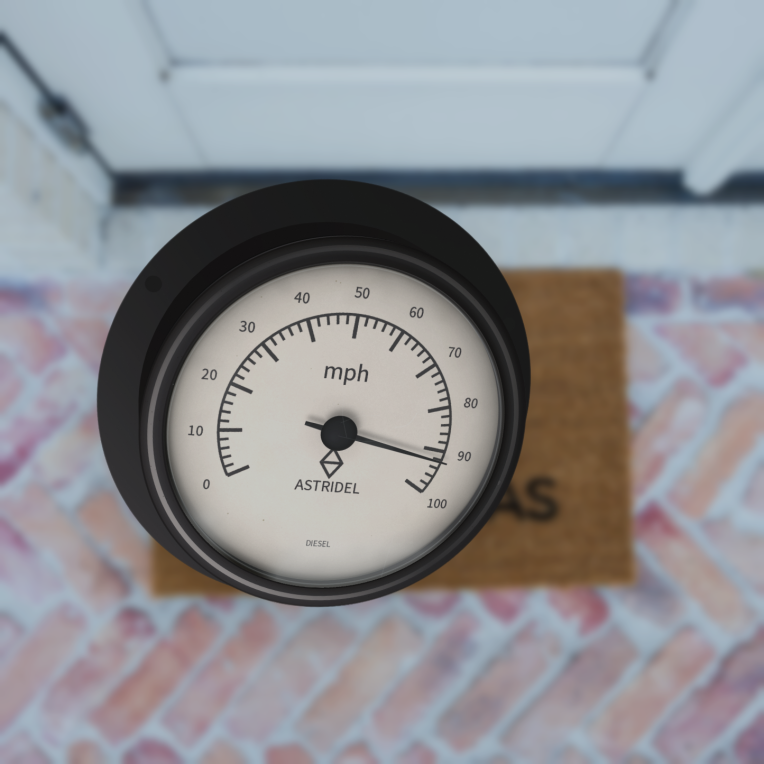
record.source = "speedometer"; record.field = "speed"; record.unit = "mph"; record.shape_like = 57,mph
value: 92,mph
